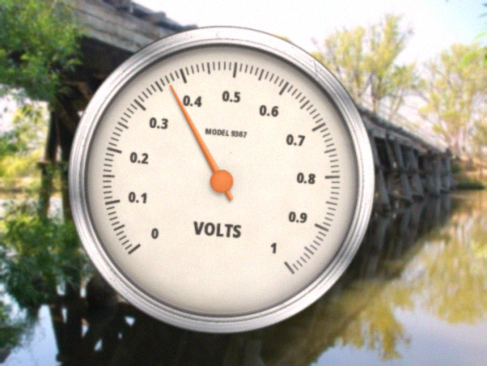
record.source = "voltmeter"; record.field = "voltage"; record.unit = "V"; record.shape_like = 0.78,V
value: 0.37,V
